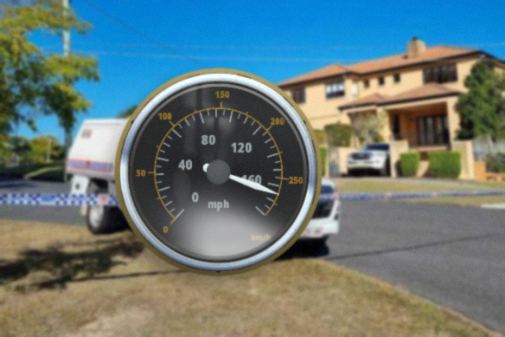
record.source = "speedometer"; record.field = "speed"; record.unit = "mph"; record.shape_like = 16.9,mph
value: 165,mph
